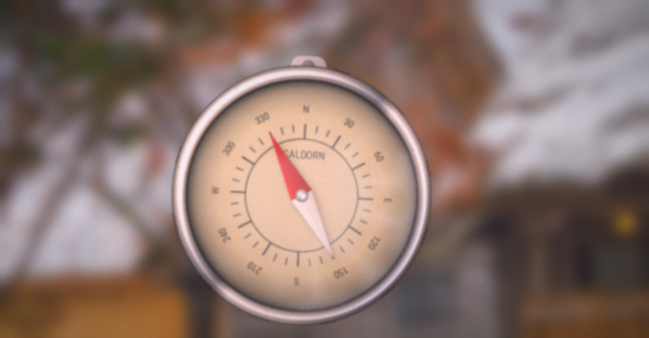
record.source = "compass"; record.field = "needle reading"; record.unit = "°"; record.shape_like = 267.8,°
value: 330,°
